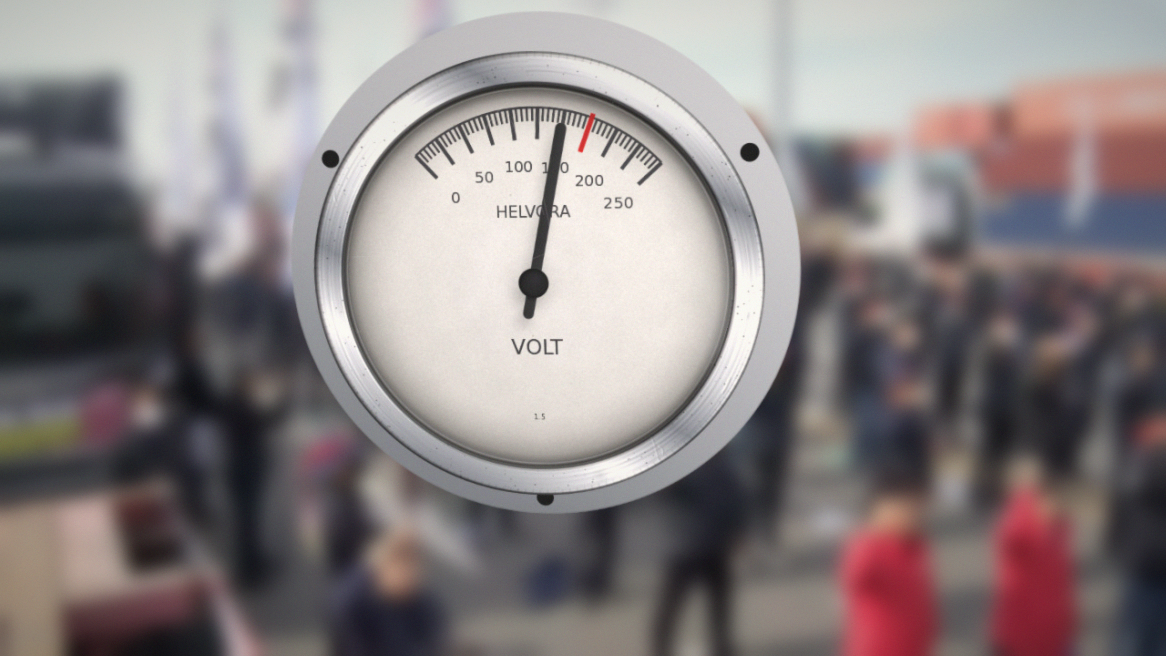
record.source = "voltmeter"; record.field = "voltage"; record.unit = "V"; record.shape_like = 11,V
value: 150,V
